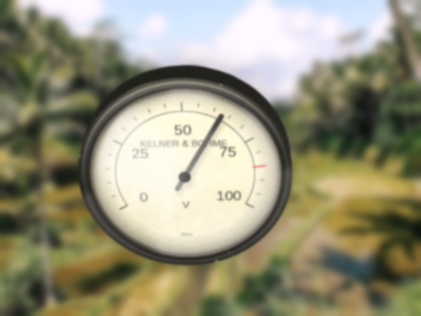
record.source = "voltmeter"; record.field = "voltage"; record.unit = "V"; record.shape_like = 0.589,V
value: 62.5,V
